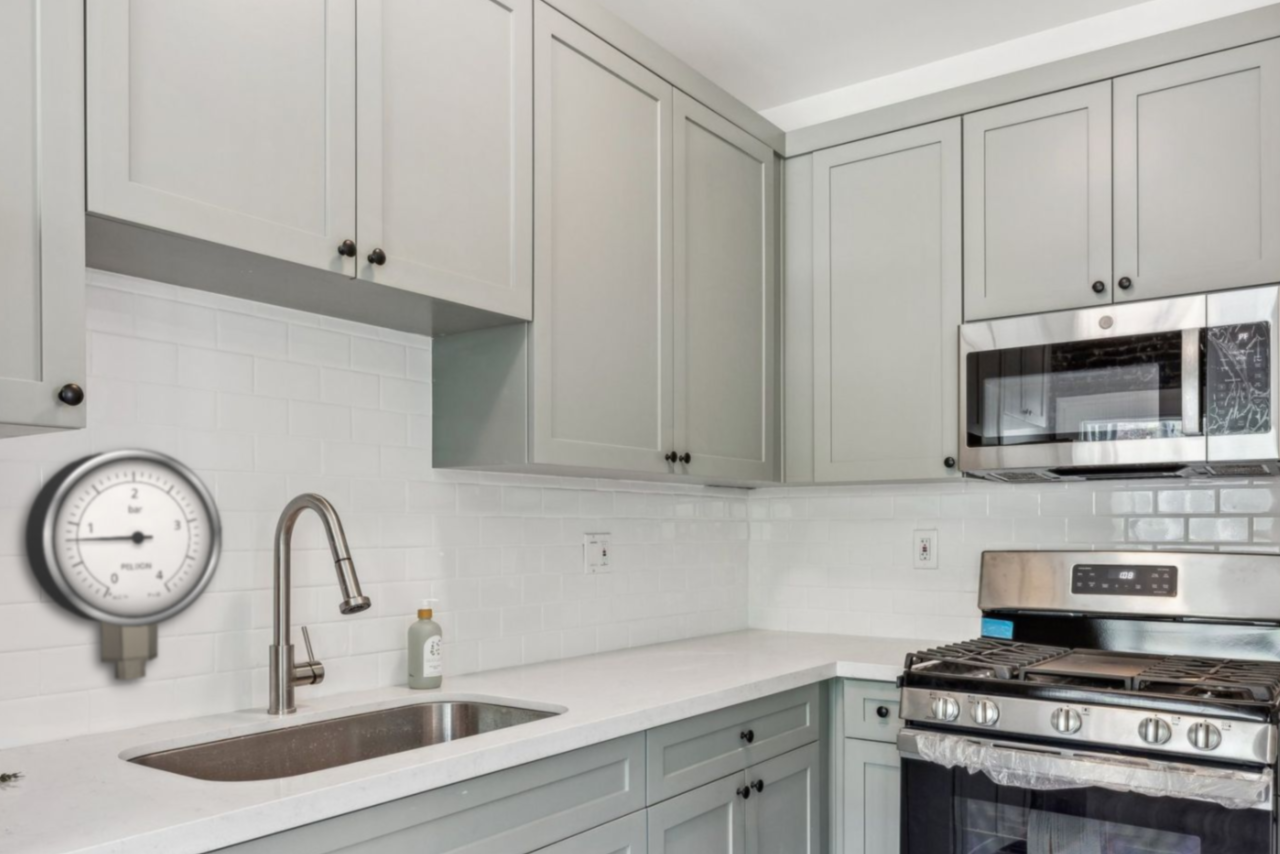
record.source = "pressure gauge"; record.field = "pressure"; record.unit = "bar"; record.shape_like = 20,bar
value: 0.8,bar
